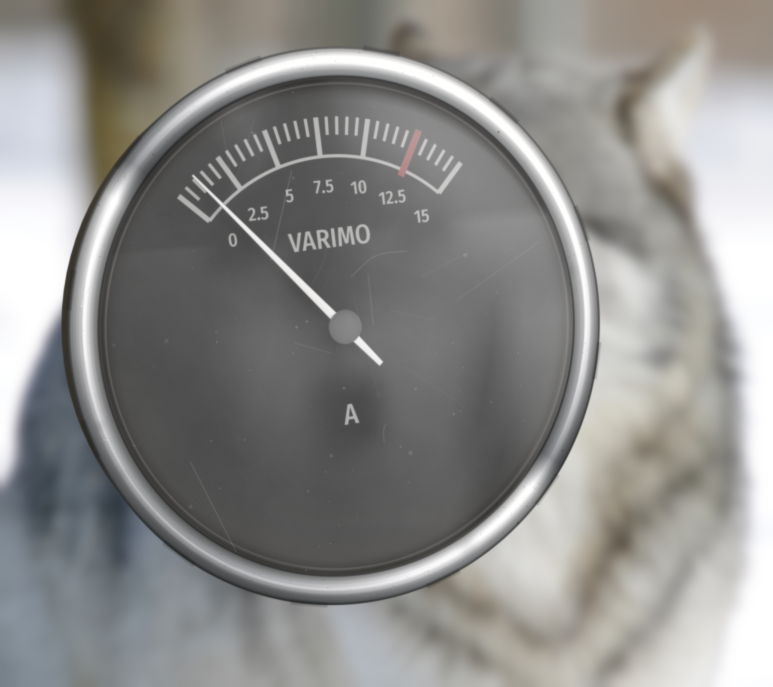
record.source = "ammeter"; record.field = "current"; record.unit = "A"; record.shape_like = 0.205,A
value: 1,A
